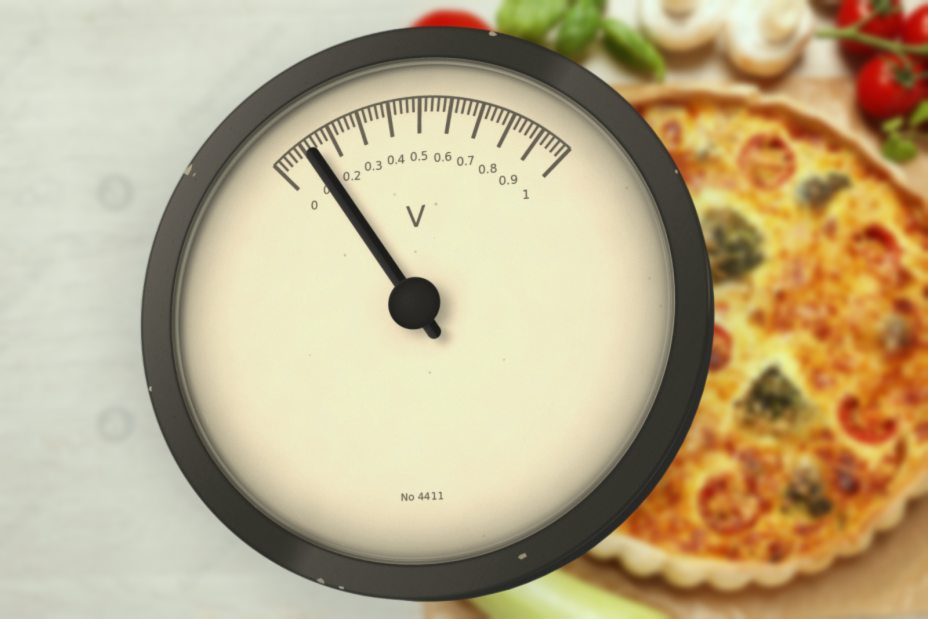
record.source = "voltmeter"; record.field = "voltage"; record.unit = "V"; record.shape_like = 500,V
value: 0.12,V
